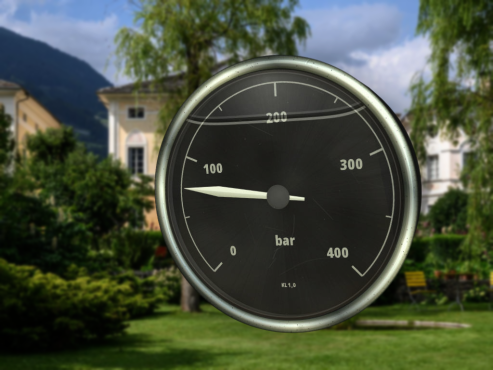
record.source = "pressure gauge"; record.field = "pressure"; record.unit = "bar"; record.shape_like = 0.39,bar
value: 75,bar
